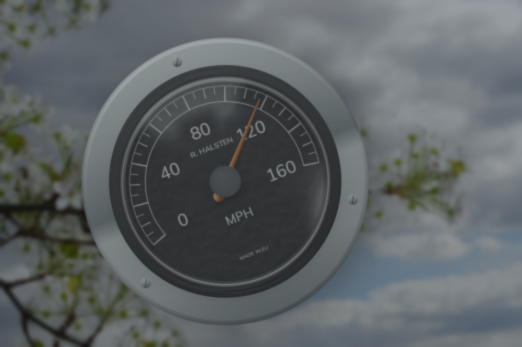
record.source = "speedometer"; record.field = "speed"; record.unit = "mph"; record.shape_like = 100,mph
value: 117.5,mph
